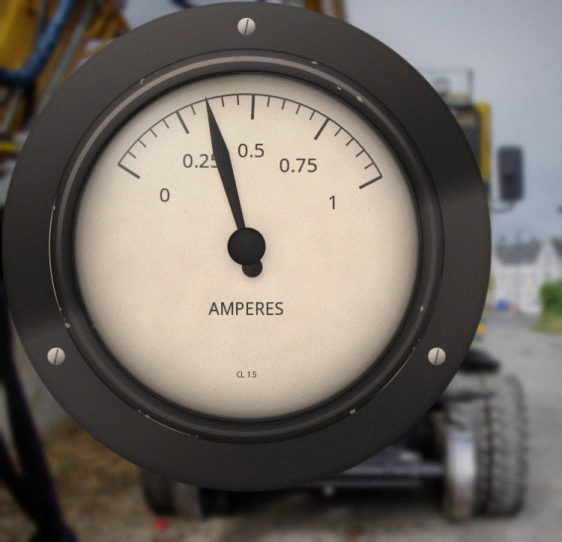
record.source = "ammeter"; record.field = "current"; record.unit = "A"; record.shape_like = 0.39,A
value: 0.35,A
